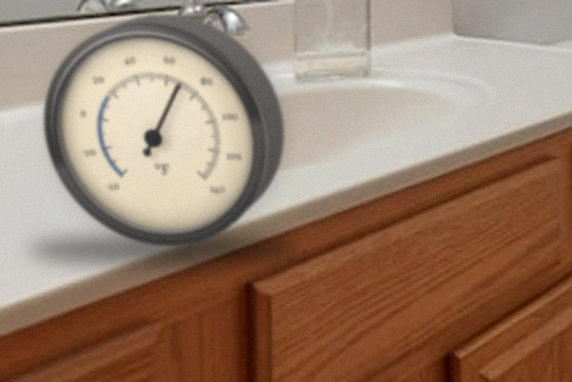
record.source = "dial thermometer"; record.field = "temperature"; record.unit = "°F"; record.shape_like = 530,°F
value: 70,°F
